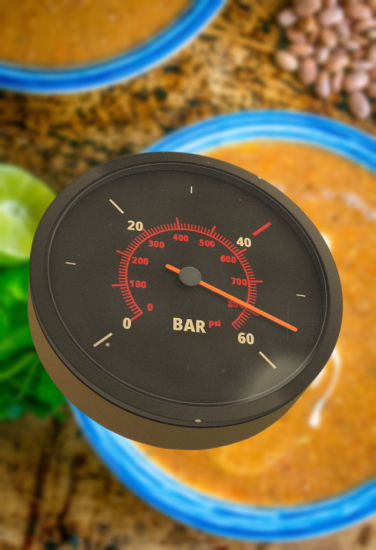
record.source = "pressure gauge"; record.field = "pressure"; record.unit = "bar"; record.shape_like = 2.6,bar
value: 55,bar
